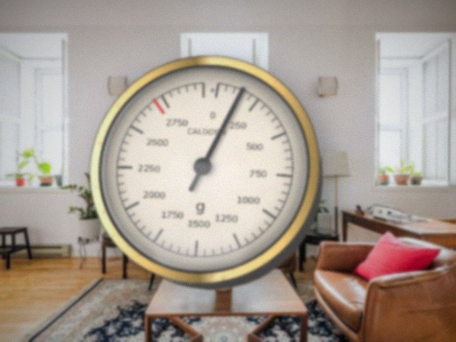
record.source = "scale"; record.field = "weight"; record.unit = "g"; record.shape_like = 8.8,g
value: 150,g
